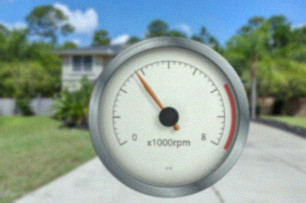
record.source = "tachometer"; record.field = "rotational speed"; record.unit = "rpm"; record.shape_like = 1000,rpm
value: 2800,rpm
